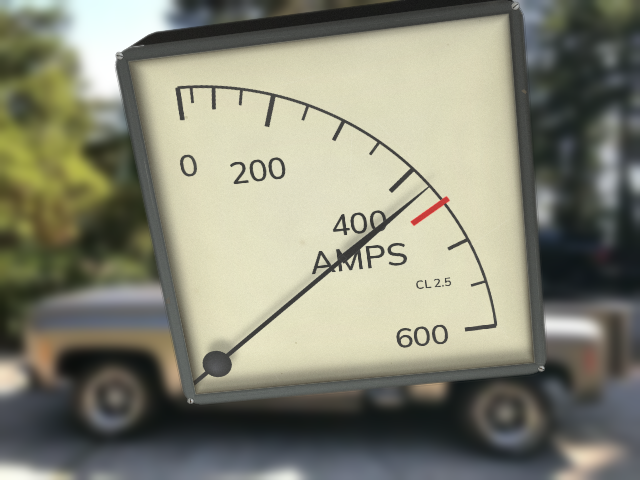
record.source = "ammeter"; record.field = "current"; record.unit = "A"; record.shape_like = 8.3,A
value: 425,A
